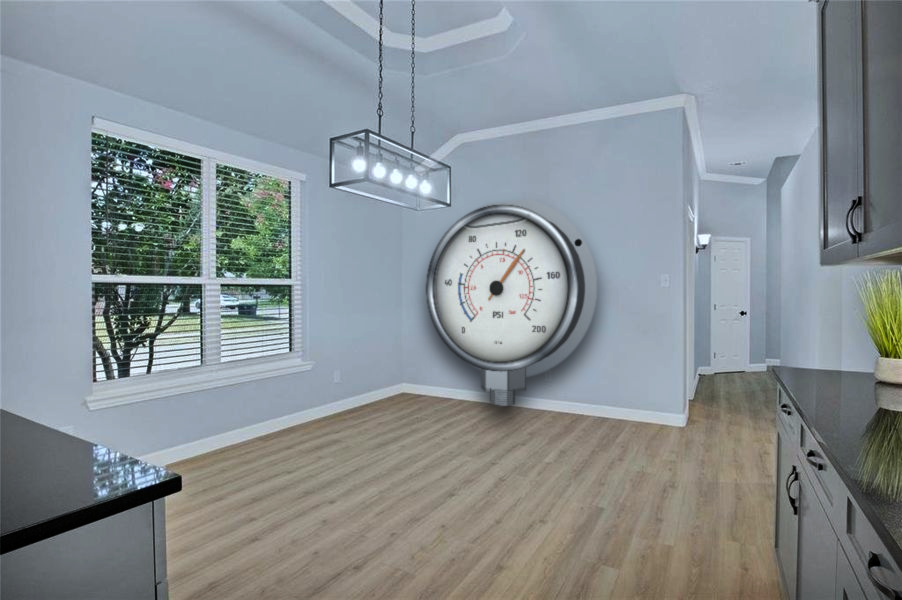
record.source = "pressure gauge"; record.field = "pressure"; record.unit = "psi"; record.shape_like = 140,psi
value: 130,psi
